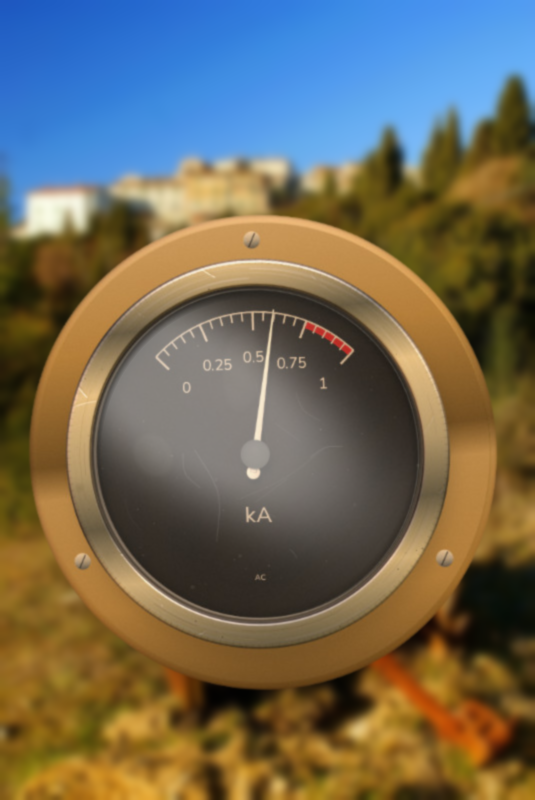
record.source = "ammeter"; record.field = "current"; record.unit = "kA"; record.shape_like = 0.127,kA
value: 0.6,kA
